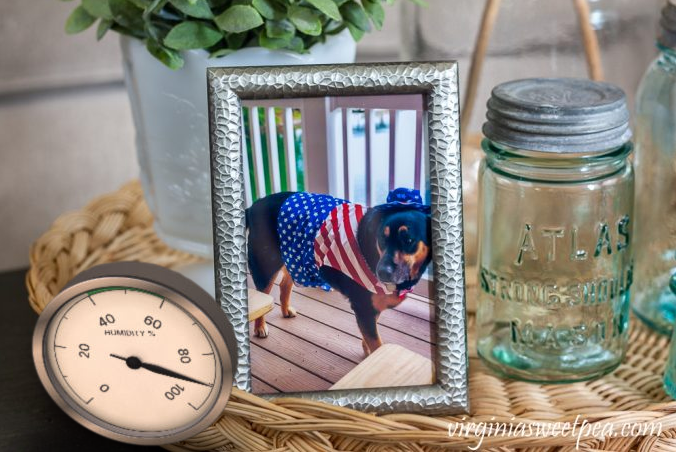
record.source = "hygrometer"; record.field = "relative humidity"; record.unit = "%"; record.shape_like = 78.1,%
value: 90,%
